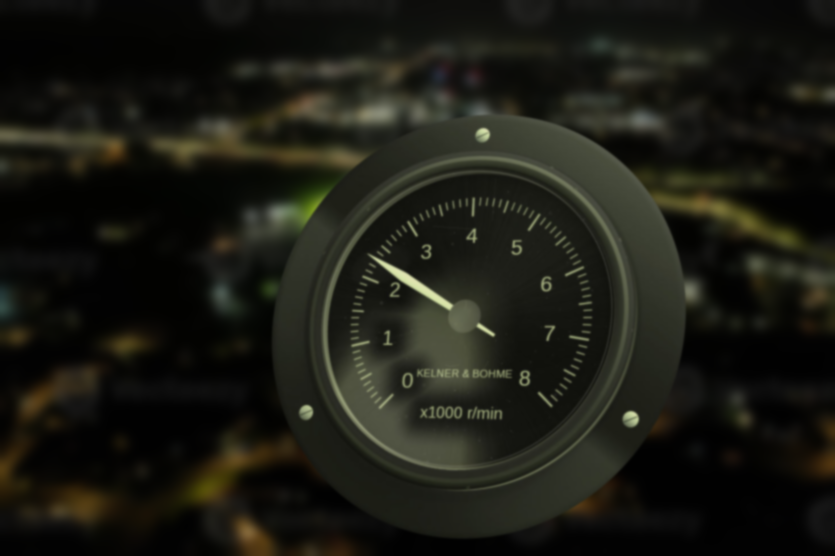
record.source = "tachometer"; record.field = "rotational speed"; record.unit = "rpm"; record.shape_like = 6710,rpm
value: 2300,rpm
